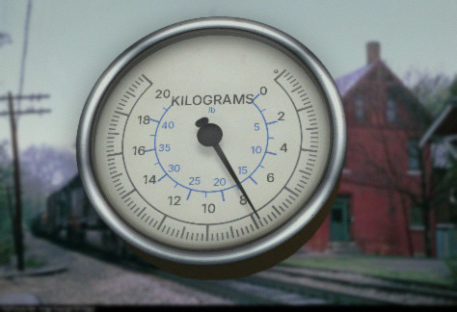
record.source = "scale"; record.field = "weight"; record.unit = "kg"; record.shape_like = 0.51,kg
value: 7.8,kg
